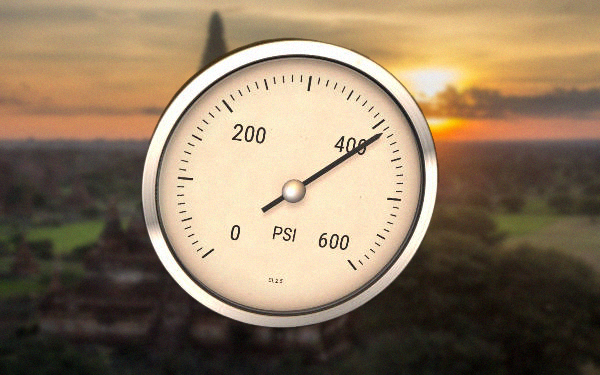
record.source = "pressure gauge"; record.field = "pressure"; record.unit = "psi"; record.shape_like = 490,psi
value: 410,psi
